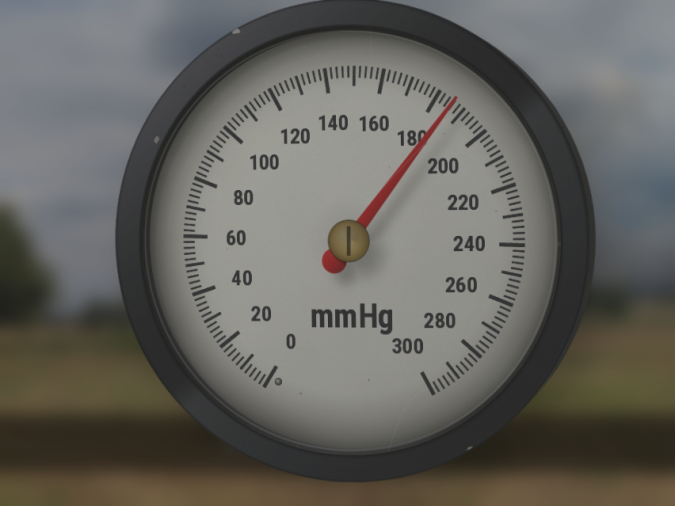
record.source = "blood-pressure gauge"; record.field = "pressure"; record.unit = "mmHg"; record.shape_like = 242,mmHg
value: 186,mmHg
